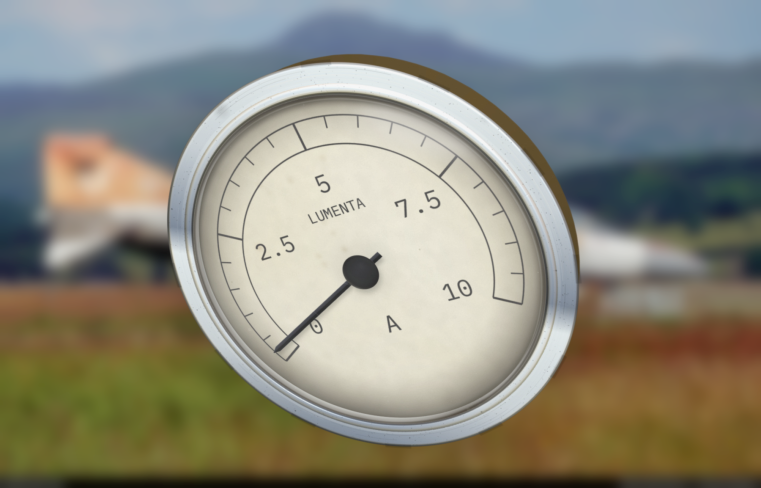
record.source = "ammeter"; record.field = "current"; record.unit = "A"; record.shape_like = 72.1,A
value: 0.25,A
